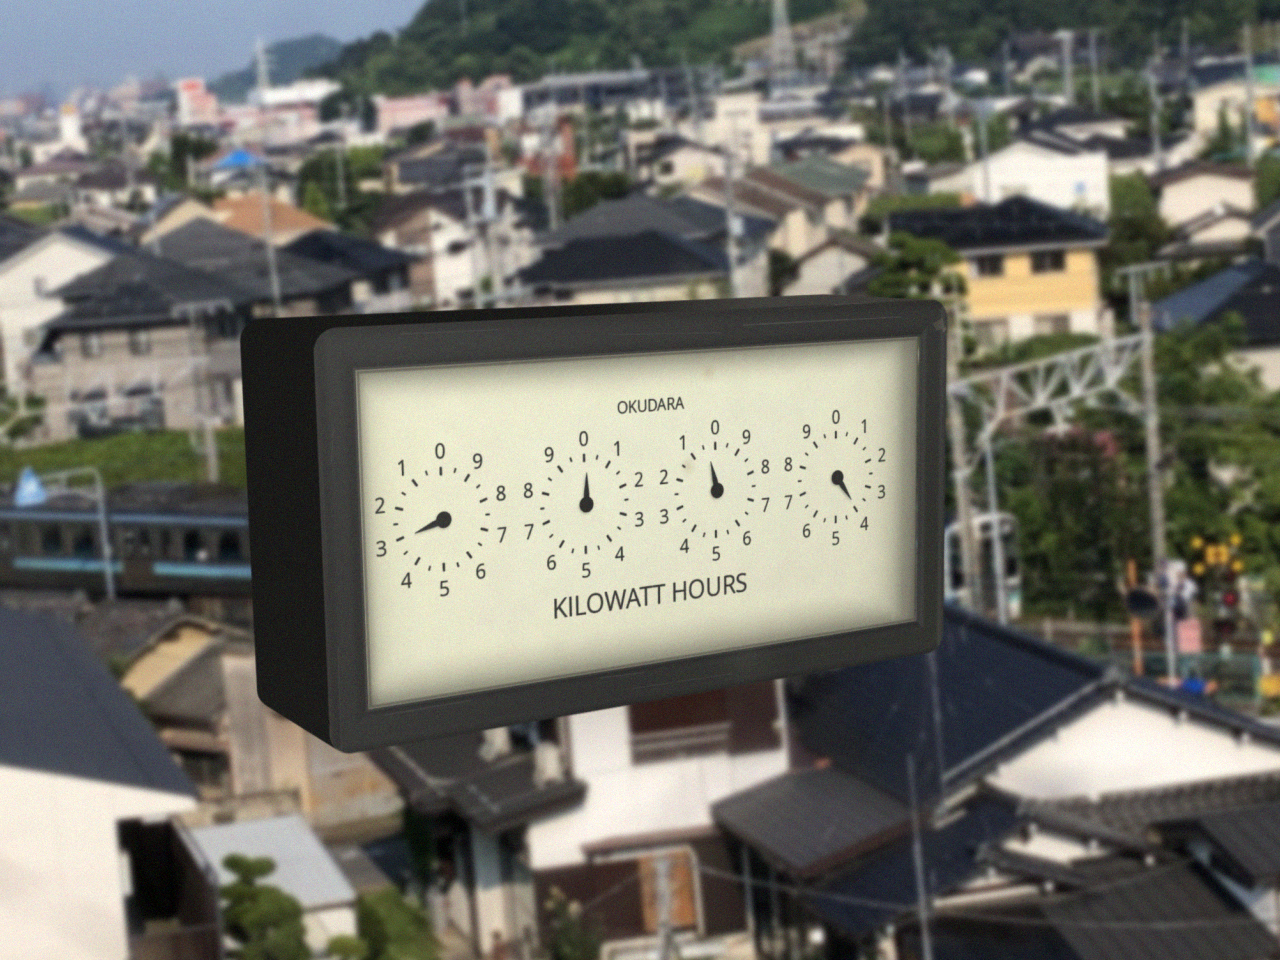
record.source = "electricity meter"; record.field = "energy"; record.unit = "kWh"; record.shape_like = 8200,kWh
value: 3004,kWh
